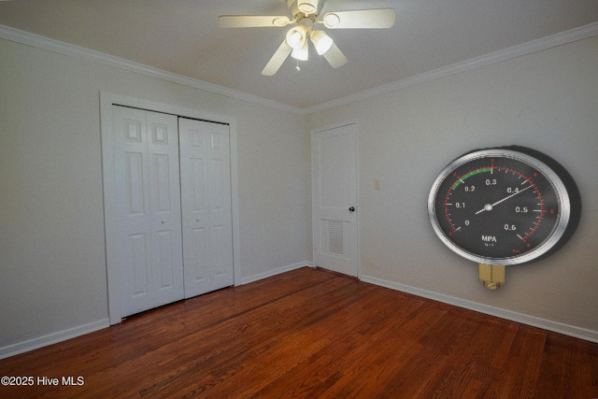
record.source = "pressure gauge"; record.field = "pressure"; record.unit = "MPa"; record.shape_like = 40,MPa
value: 0.42,MPa
